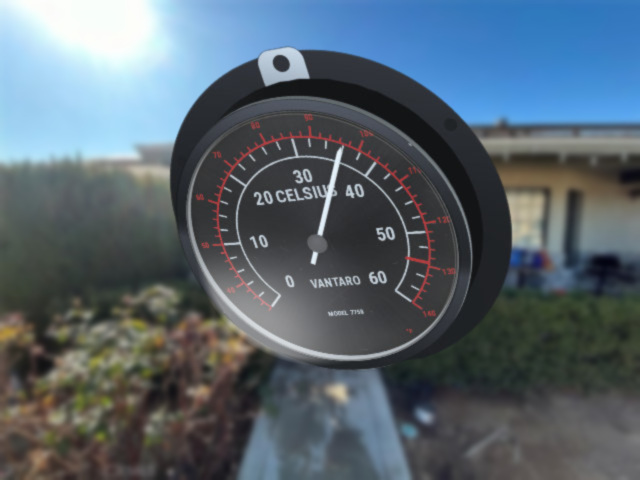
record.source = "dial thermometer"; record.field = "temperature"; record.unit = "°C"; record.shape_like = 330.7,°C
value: 36,°C
